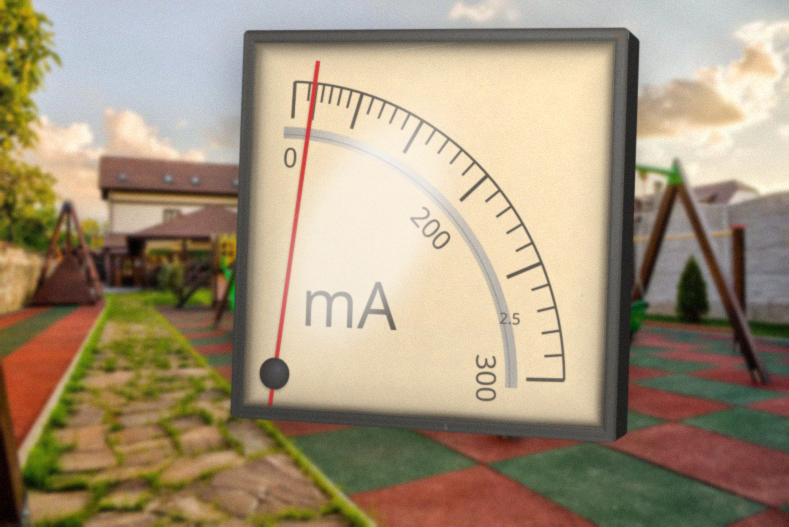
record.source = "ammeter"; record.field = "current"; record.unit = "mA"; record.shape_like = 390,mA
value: 50,mA
